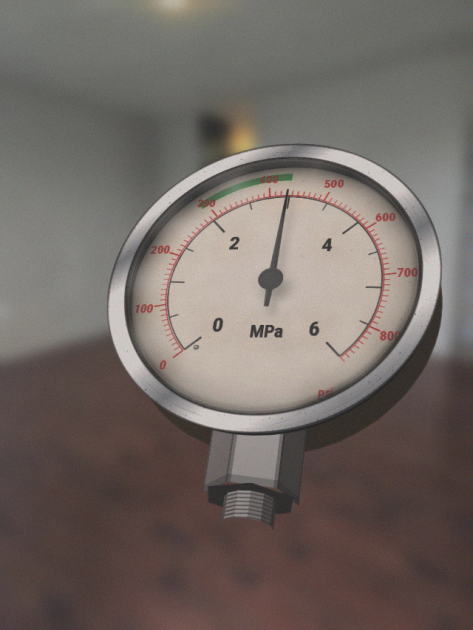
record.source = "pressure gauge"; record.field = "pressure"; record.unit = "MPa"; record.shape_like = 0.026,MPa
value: 3,MPa
